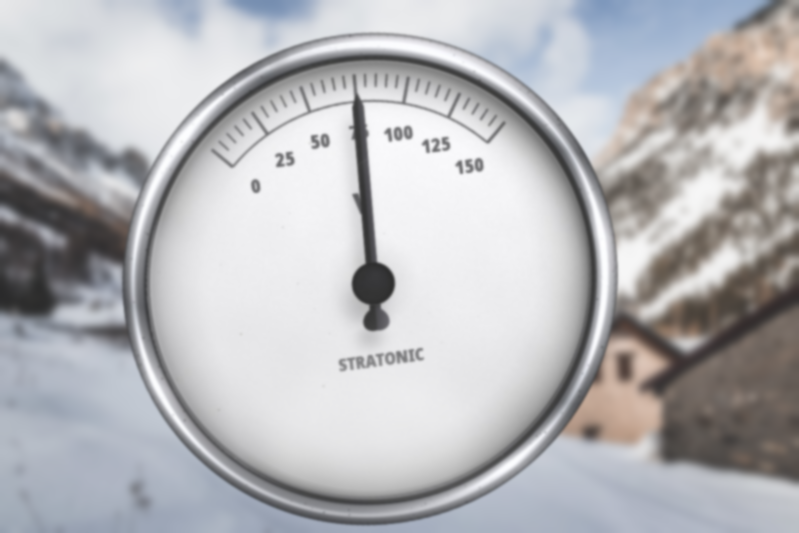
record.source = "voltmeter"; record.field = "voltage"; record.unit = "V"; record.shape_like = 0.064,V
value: 75,V
